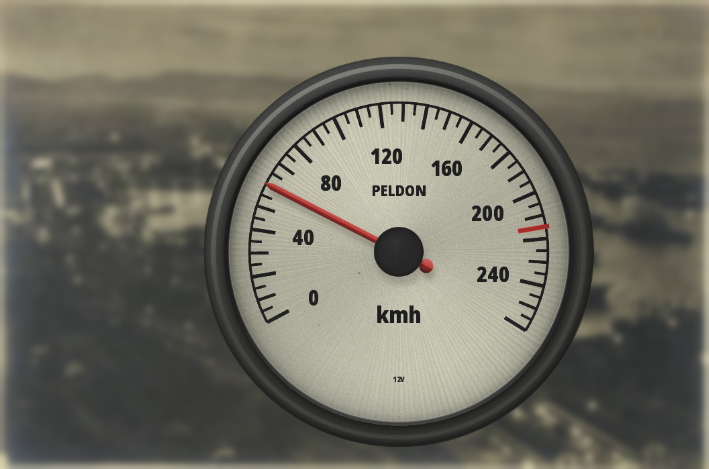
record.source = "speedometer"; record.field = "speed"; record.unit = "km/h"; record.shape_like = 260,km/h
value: 60,km/h
